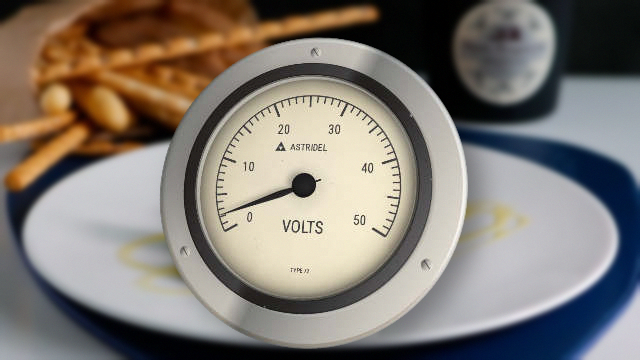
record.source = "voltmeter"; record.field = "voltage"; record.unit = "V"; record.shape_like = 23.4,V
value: 2,V
